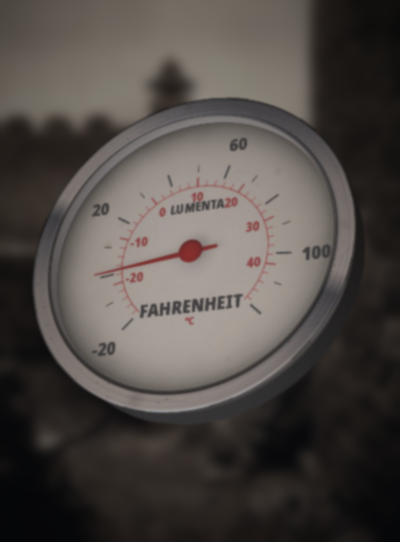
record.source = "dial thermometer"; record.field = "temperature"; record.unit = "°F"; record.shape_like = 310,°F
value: 0,°F
